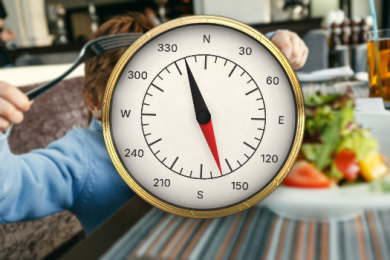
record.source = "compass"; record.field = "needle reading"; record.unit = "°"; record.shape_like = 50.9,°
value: 160,°
